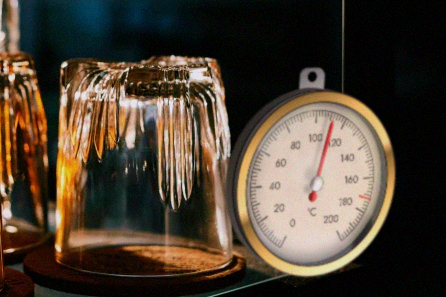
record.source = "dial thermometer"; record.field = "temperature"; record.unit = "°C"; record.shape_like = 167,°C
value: 110,°C
